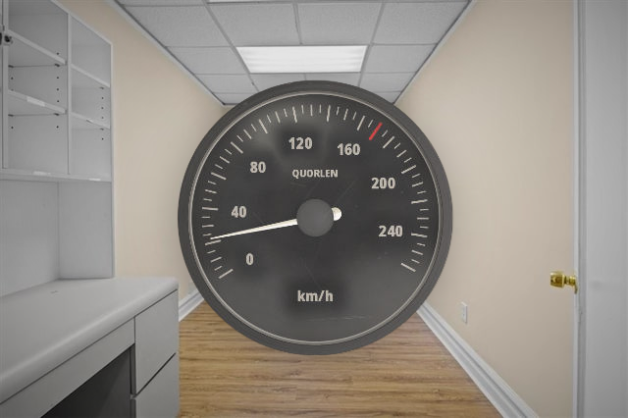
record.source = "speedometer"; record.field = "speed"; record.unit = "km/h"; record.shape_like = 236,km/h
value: 22.5,km/h
